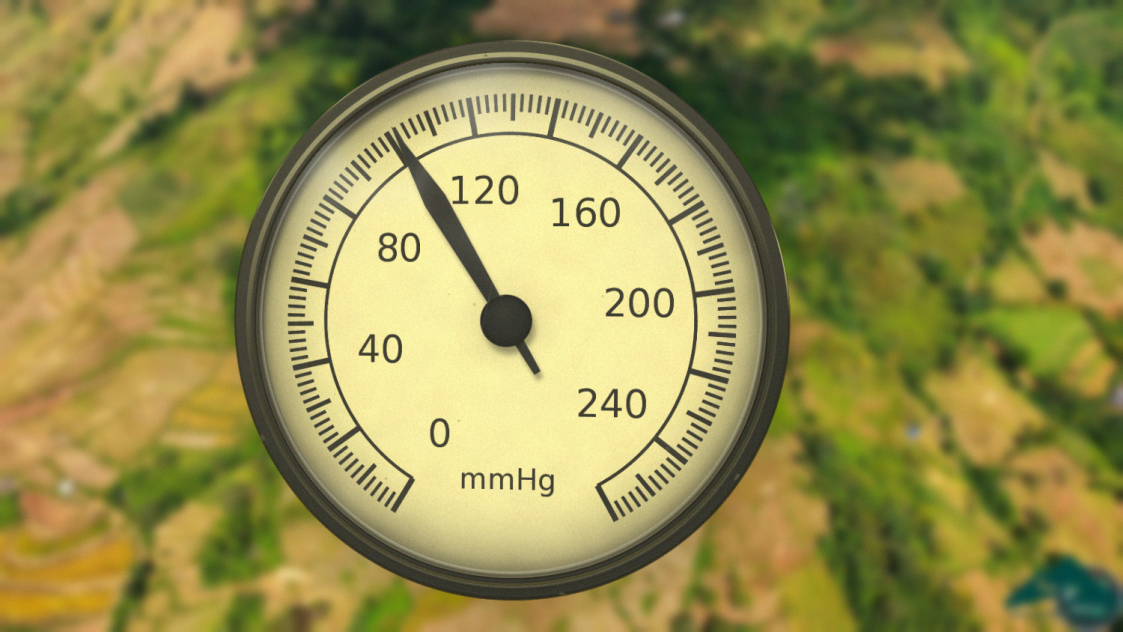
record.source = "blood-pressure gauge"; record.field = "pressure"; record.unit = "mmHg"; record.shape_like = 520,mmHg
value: 102,mmHg
